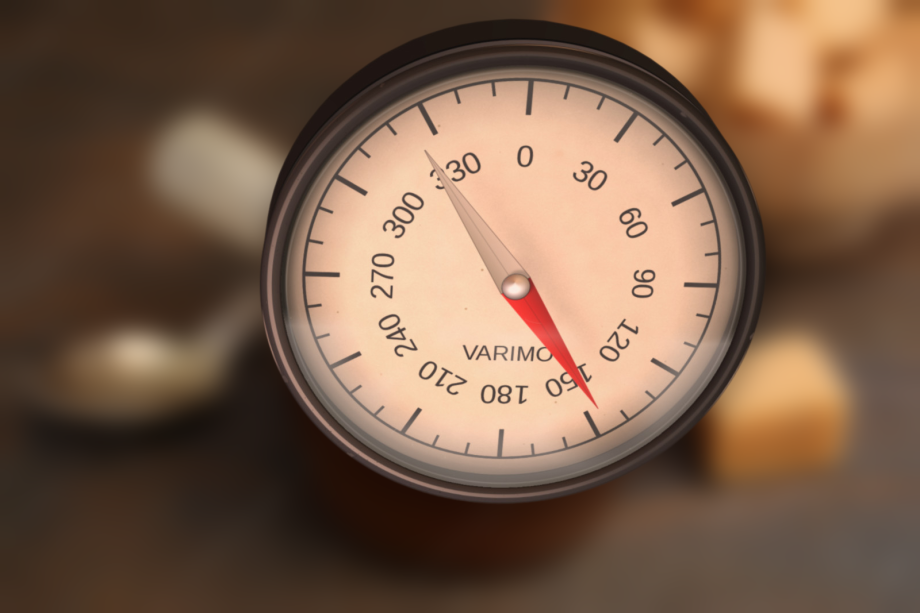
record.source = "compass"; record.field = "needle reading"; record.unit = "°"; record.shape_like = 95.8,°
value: 145,°
